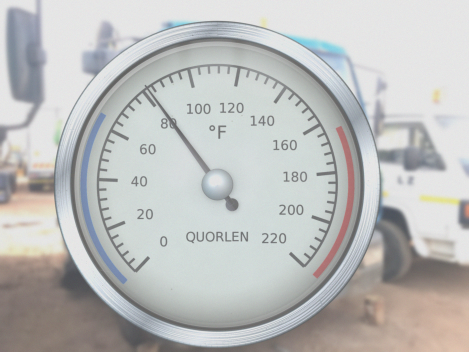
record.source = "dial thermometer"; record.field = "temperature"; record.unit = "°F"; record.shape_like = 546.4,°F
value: 82,°F
